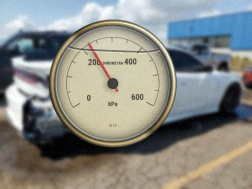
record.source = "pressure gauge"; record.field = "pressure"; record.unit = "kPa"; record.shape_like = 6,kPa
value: 225,kPa
